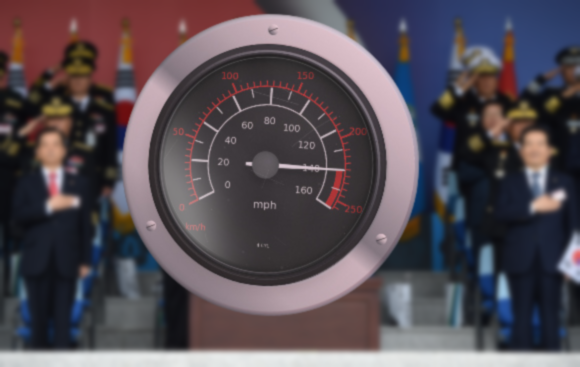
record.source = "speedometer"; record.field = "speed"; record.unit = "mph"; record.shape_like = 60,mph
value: 140,mph
